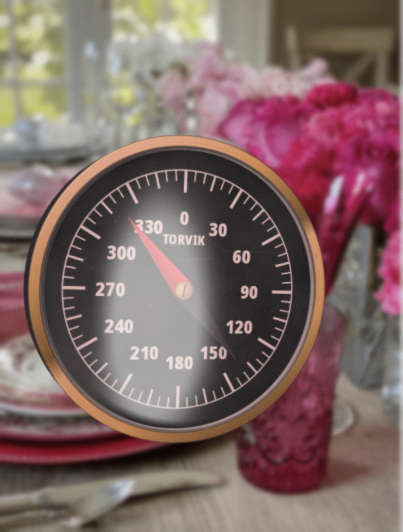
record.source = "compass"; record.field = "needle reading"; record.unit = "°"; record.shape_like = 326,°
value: 320,°
